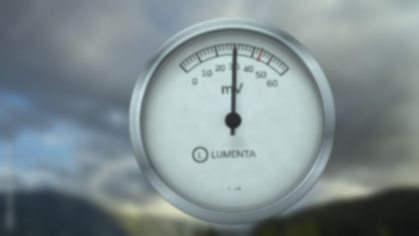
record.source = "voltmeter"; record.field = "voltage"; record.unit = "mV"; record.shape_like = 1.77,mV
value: 30,mV
